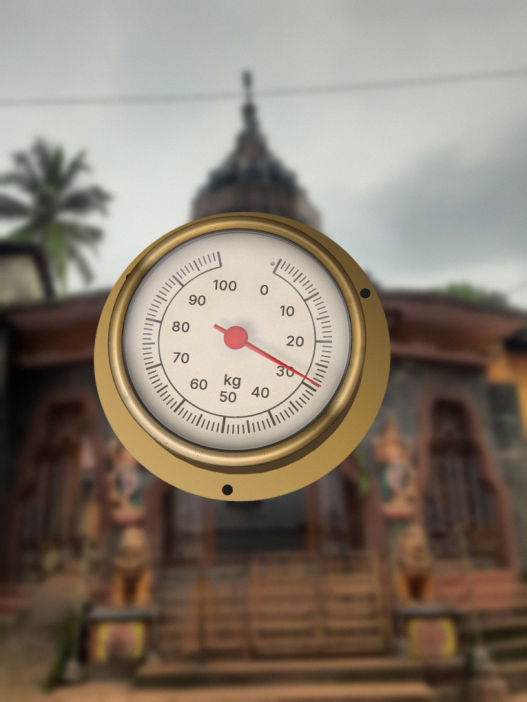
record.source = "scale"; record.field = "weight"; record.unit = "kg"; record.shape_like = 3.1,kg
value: 29,kg
